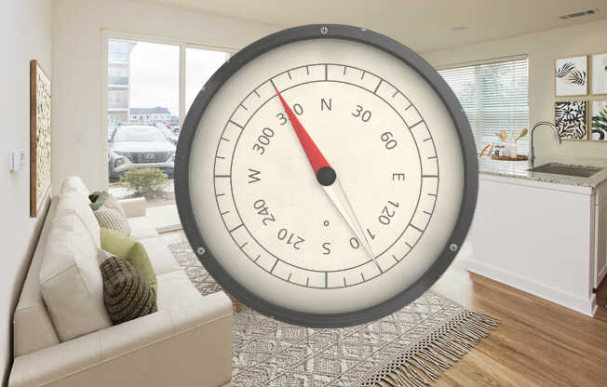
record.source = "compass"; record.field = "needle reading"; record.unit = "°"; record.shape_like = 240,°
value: 330,°
